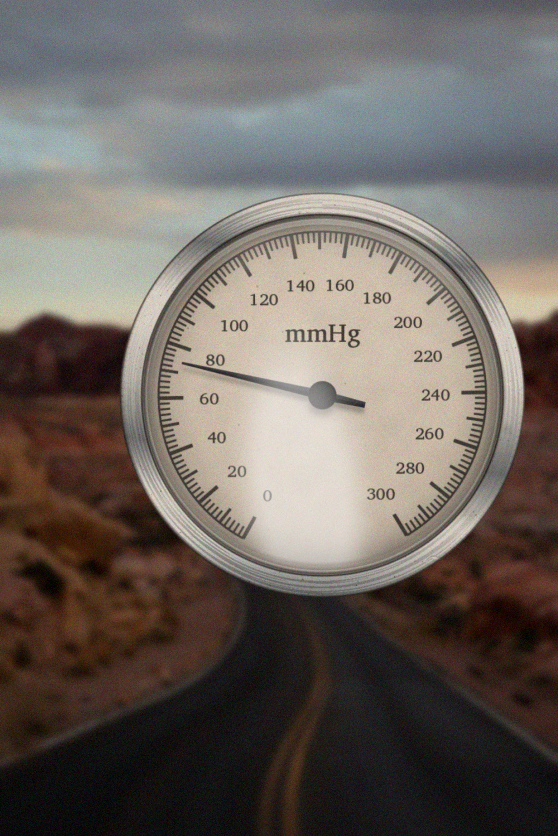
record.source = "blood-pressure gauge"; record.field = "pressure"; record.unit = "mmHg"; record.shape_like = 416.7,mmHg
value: 74,mmHg
